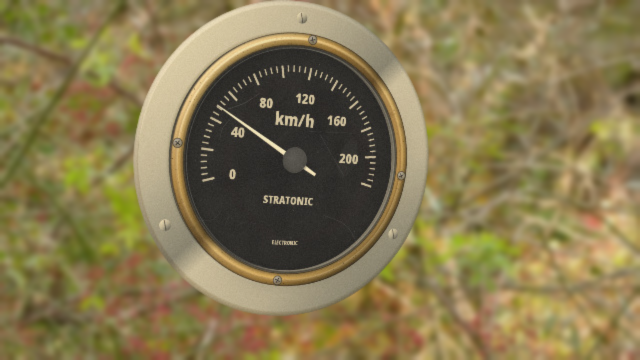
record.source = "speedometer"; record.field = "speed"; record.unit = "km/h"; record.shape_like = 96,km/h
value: 48,km/h
